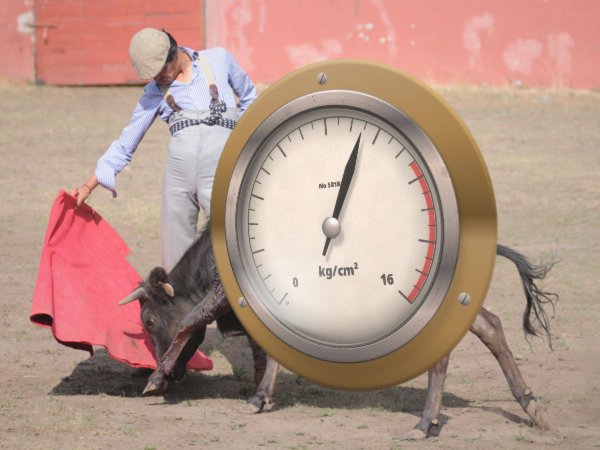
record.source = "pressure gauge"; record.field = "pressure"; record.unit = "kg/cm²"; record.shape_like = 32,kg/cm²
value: 9.5,kg/cm²
